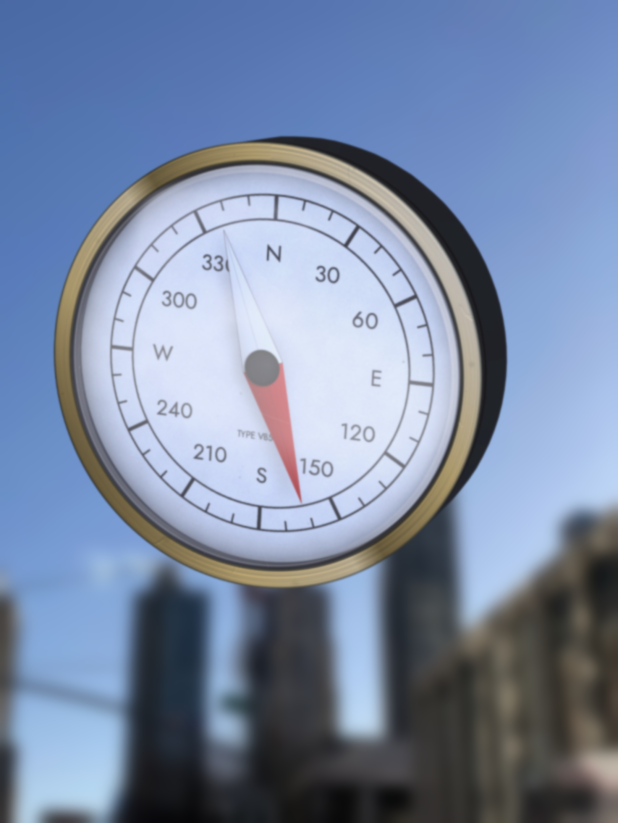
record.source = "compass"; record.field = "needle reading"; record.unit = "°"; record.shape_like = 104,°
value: 160,°
